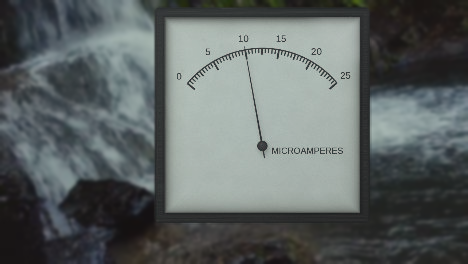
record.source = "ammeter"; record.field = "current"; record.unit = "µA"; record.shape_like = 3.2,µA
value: 10,µA
